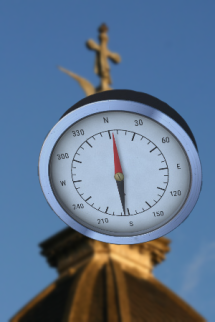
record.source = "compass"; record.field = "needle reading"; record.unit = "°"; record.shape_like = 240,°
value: 5,°
